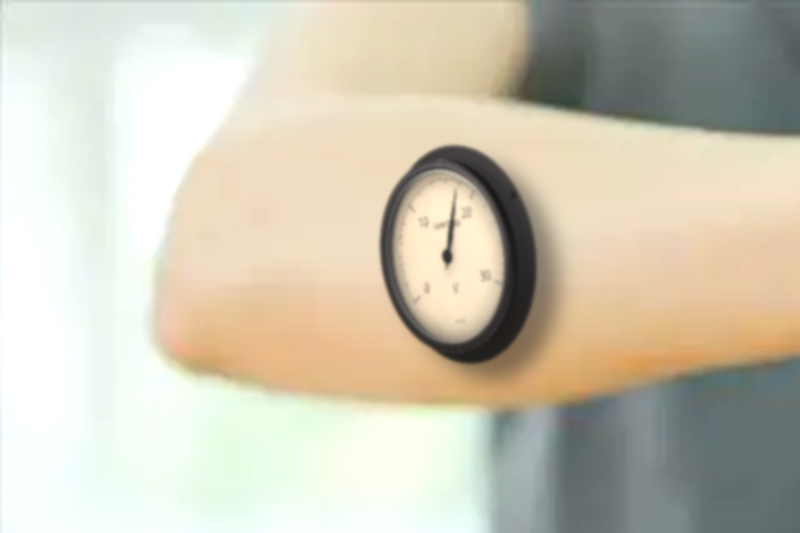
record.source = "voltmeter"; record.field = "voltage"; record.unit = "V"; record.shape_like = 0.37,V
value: 18,V
